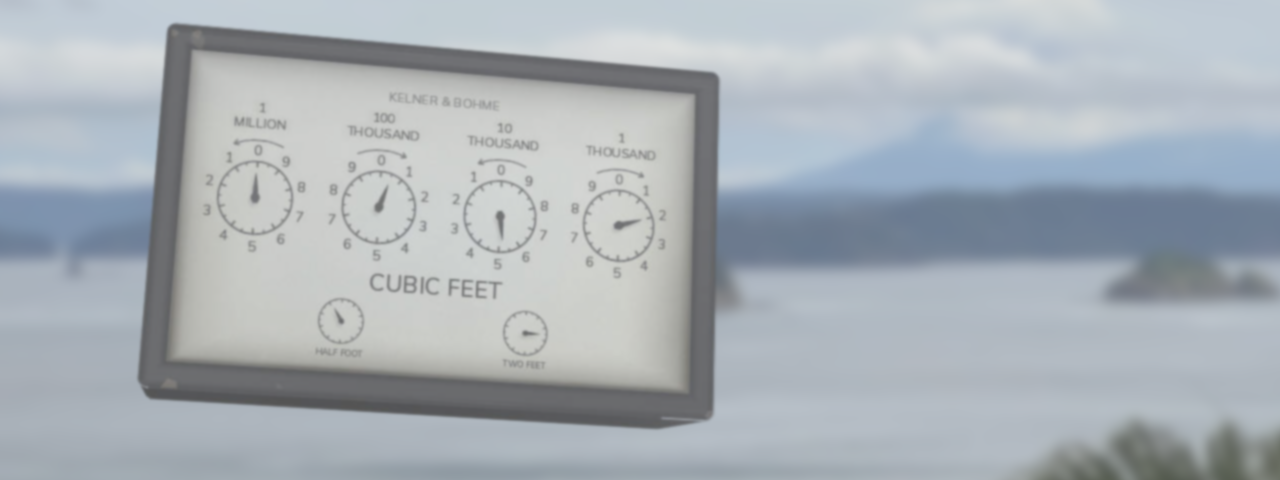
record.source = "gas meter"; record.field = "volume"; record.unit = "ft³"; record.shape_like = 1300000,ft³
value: 5200,ft³
